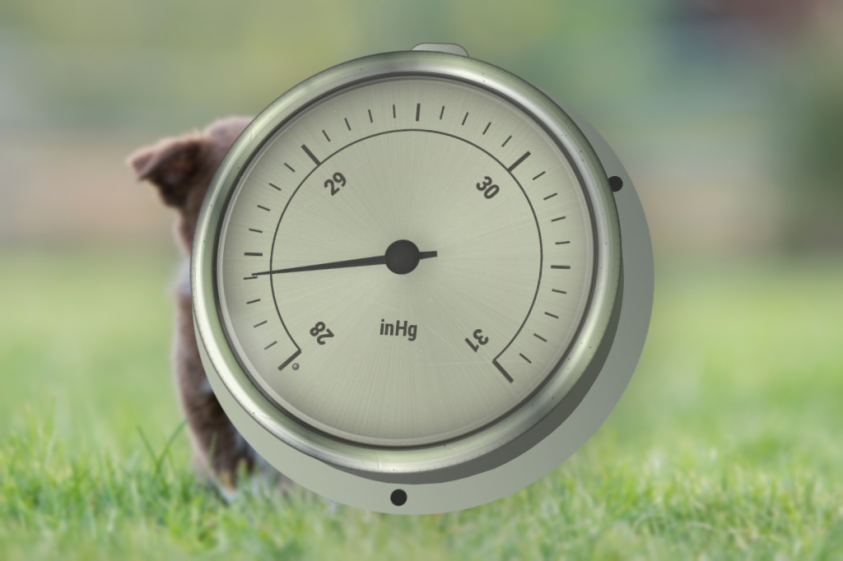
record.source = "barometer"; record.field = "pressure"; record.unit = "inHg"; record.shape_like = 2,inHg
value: 28.4,inHg
